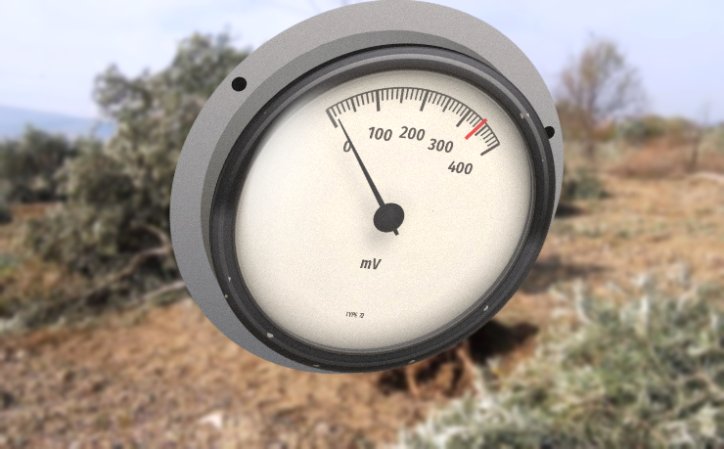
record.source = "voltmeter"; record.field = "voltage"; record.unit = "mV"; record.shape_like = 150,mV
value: 10,mV
